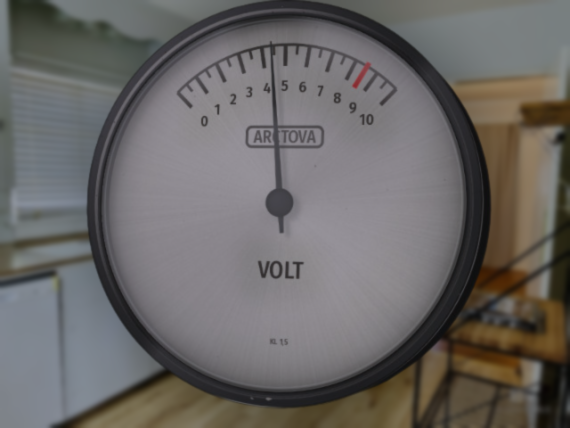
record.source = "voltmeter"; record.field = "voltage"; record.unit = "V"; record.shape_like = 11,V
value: 4.5,V
